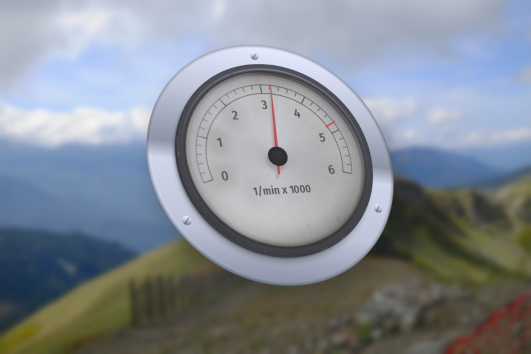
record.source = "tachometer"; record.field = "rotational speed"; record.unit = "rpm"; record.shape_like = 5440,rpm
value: 3200,rpm
